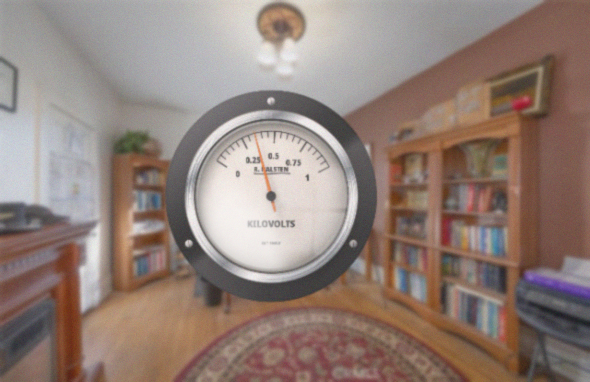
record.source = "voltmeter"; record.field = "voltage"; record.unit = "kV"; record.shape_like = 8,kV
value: 0.35,kV
